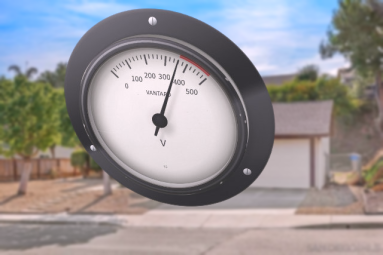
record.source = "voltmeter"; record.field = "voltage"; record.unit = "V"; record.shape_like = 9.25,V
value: 360,V
